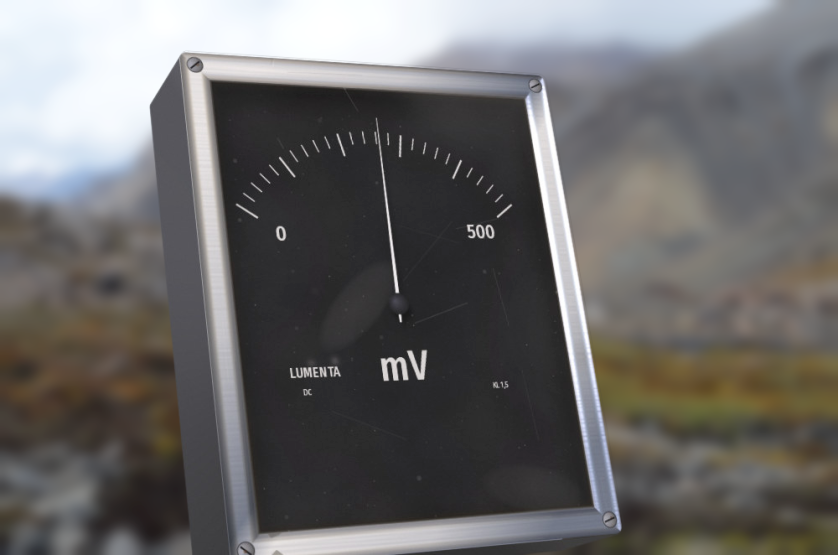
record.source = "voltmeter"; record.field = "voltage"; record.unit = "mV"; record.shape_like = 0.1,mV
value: 260,mV
